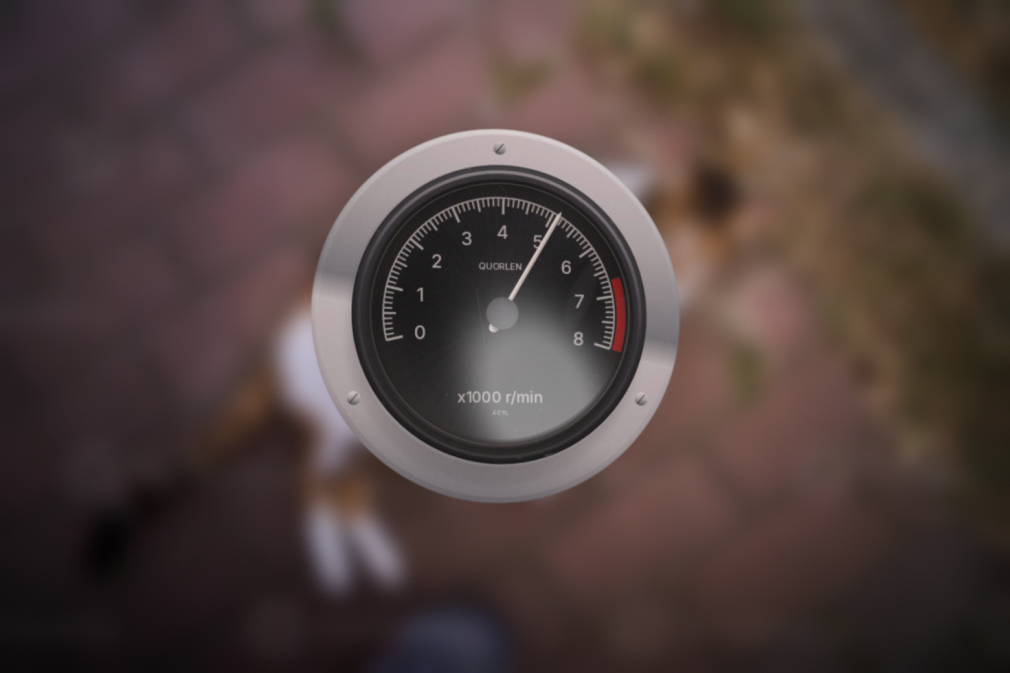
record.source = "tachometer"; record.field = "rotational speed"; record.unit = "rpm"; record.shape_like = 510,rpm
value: 5100,rpm
